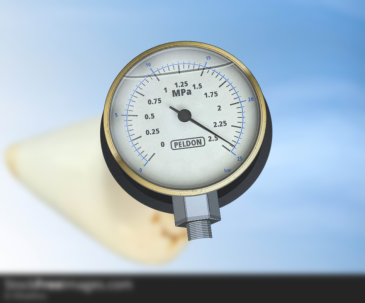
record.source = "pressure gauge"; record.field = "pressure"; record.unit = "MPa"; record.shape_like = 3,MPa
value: 2.45,MPa
